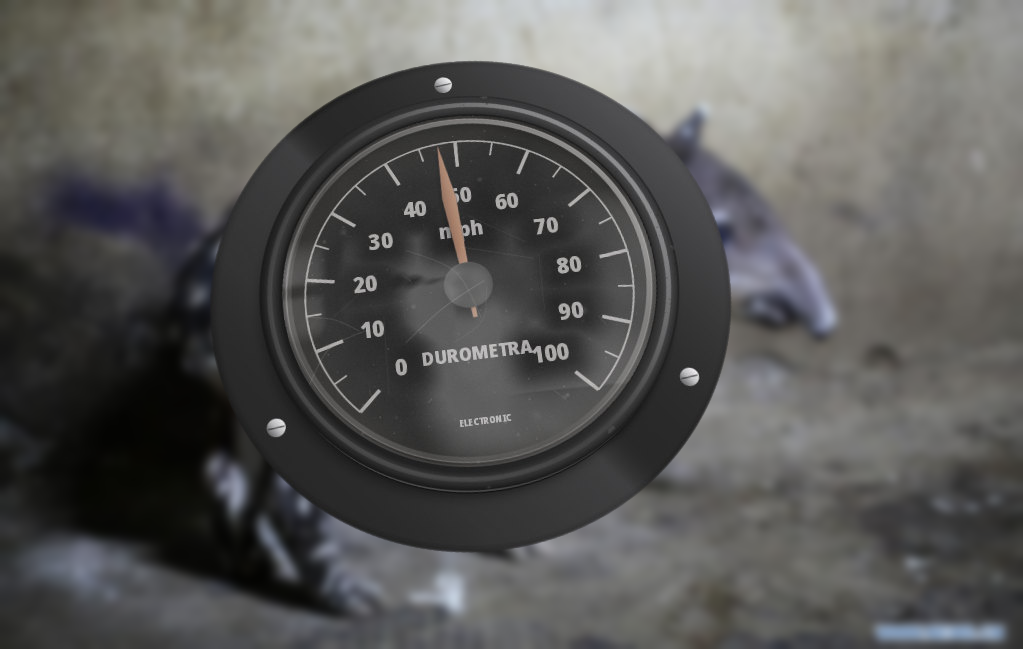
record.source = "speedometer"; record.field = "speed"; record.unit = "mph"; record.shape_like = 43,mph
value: 47.5,mph
